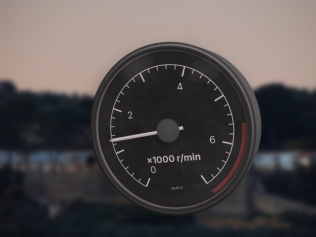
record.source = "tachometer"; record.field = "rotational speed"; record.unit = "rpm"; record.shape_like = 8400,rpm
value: 1300,rpm
